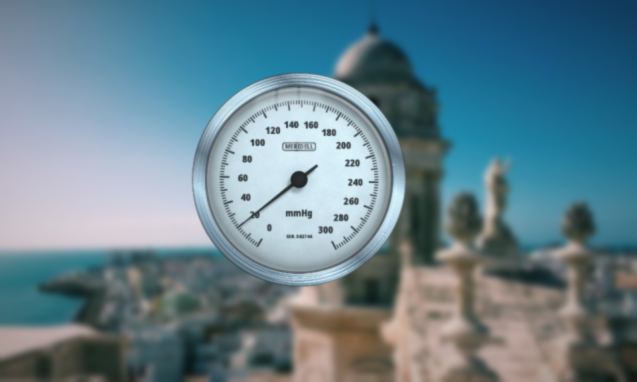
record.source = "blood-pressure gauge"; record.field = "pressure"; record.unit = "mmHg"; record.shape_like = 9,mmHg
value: 20,mmHg
